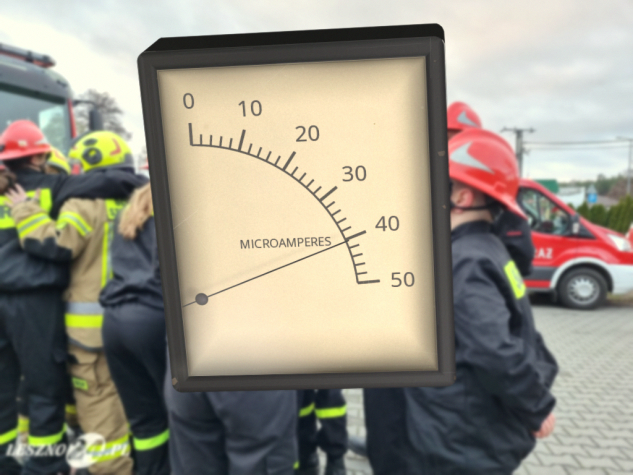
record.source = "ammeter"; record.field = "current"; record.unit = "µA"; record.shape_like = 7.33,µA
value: 40,µA
